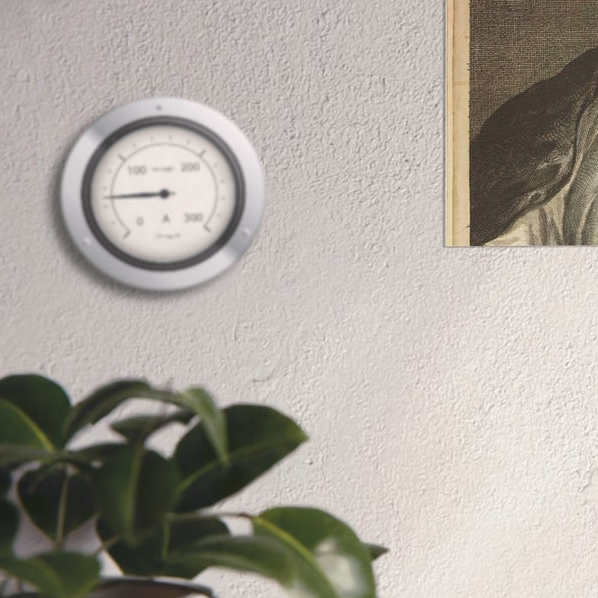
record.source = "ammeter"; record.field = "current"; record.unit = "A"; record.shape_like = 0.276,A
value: 50,A
